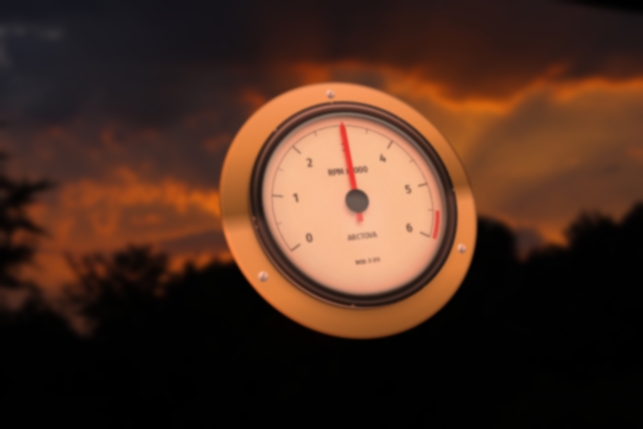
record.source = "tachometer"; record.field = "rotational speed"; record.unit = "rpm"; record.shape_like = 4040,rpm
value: 3000,rpm
